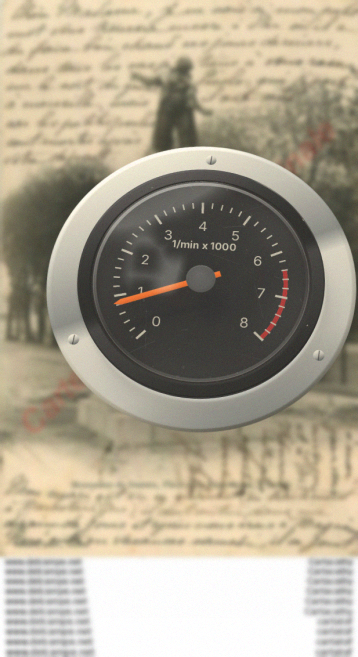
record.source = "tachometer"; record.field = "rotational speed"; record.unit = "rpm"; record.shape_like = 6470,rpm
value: 800,rpm
